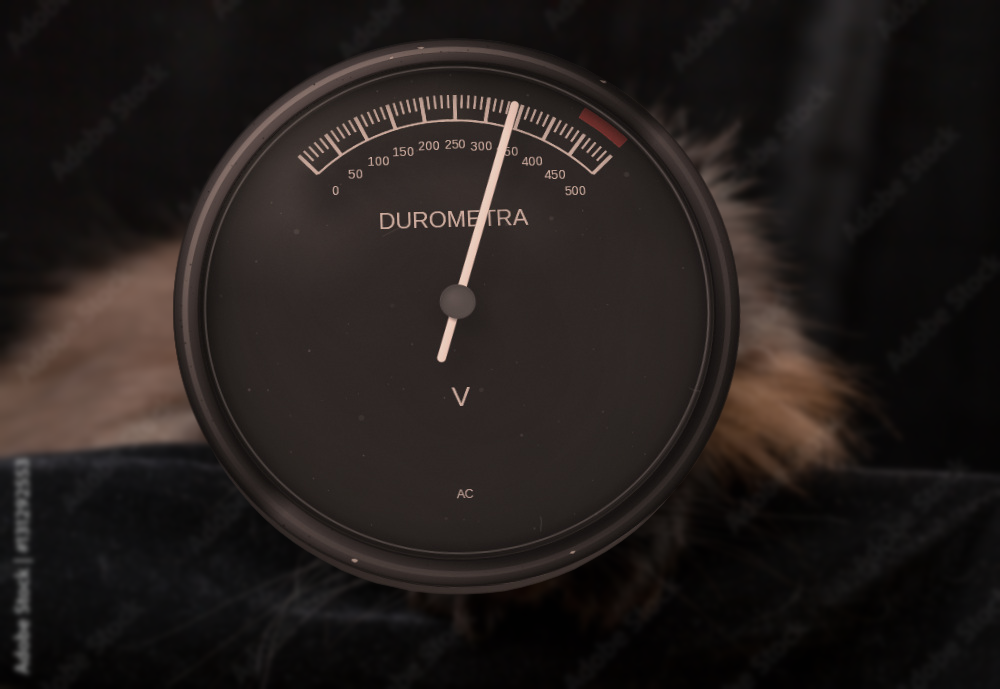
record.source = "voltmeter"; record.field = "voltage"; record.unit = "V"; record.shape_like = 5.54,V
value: 340,V
